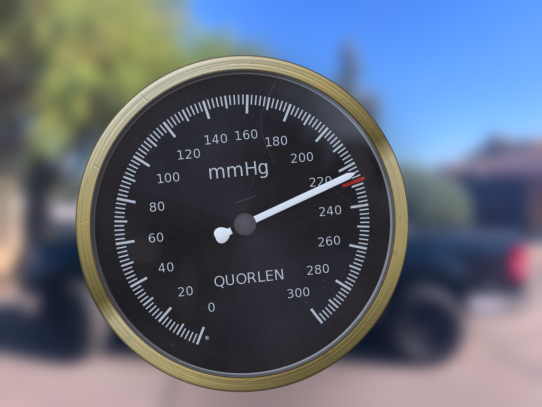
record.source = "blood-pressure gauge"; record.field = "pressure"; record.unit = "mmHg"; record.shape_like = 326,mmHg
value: 224,mmHg
